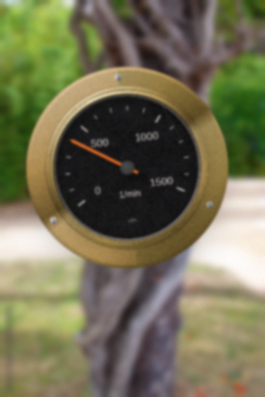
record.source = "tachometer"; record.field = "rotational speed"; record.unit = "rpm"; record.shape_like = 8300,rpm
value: 400,rpm
